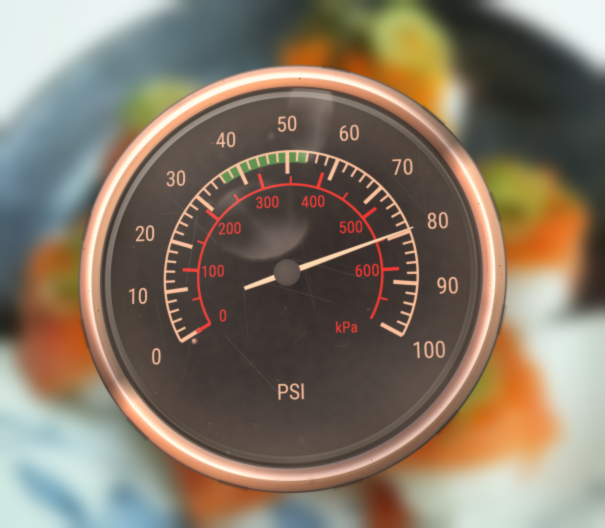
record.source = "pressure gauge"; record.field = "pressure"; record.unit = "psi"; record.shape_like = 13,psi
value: 80,psi
